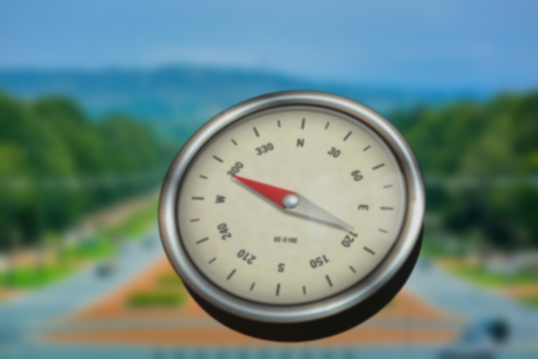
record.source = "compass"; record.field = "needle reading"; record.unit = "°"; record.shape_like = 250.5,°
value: 292.5,°
